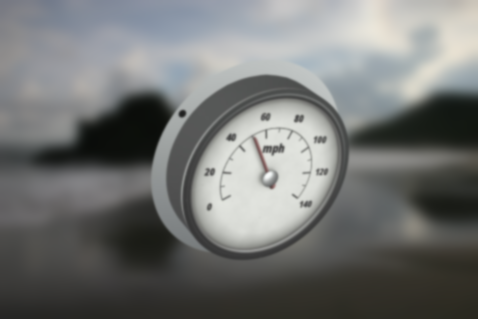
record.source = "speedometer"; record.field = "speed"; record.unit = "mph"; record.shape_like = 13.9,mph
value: 50,mph
